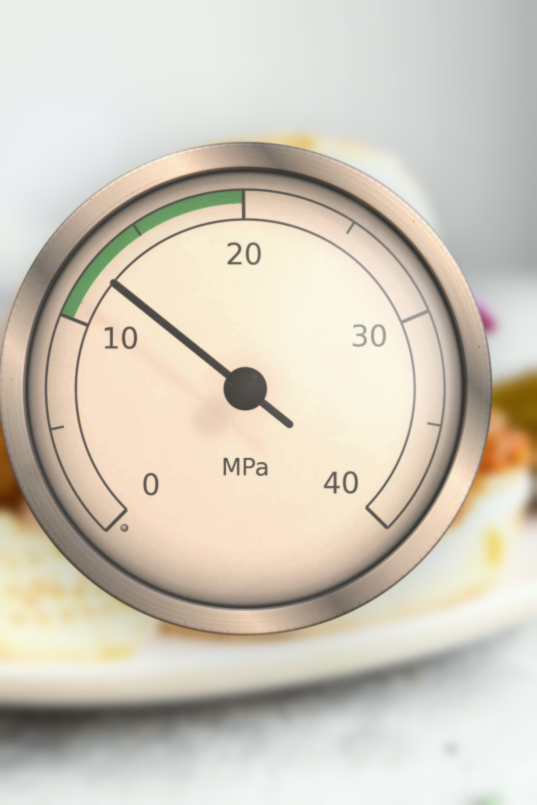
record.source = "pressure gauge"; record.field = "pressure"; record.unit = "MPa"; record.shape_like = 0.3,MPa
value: 12.5,MPa
